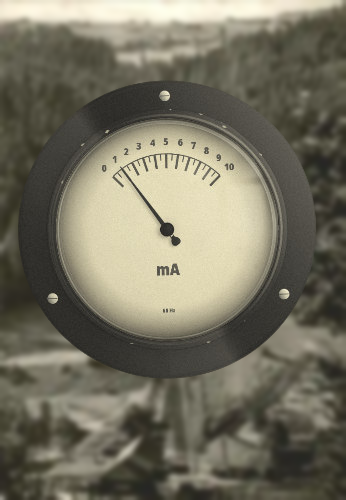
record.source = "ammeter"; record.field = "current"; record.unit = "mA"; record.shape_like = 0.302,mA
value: 1,mA
